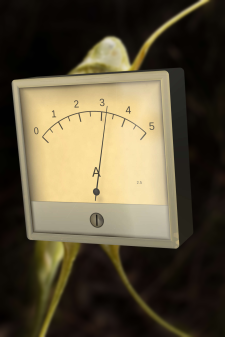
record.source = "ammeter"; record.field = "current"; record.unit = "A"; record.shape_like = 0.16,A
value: 3.25,A
